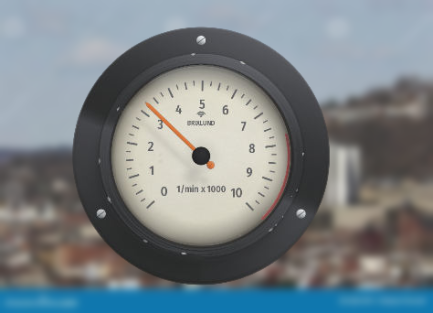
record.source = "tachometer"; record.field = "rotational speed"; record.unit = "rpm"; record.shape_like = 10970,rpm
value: 3250,rpm
